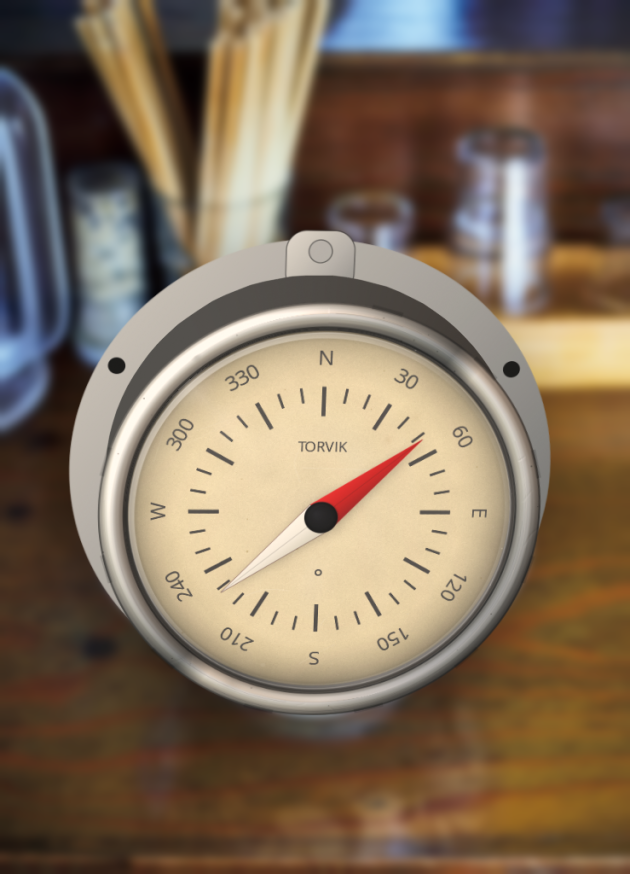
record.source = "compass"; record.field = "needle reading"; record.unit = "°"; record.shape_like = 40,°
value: 50,°
